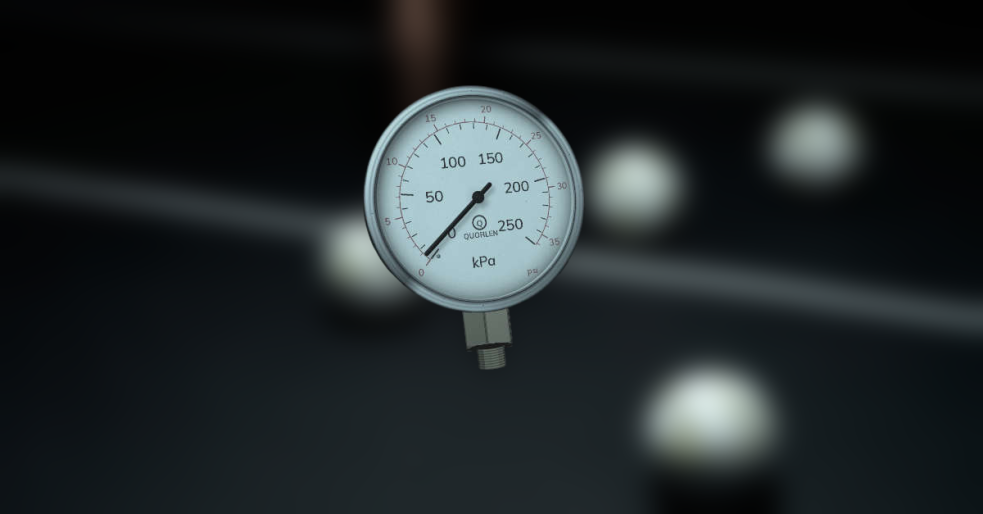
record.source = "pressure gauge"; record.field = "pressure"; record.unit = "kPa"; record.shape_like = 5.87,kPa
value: 5,kPa
